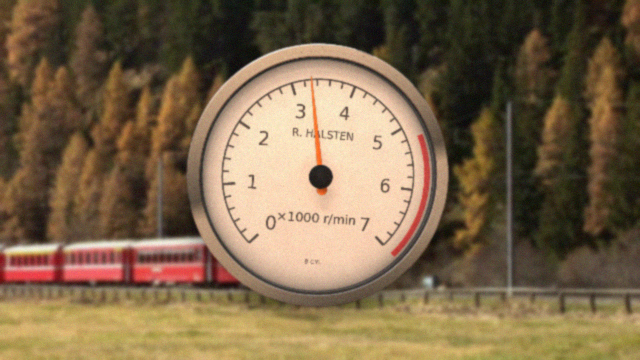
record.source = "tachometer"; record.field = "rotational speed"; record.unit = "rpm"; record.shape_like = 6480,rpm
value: 3300,rpm
